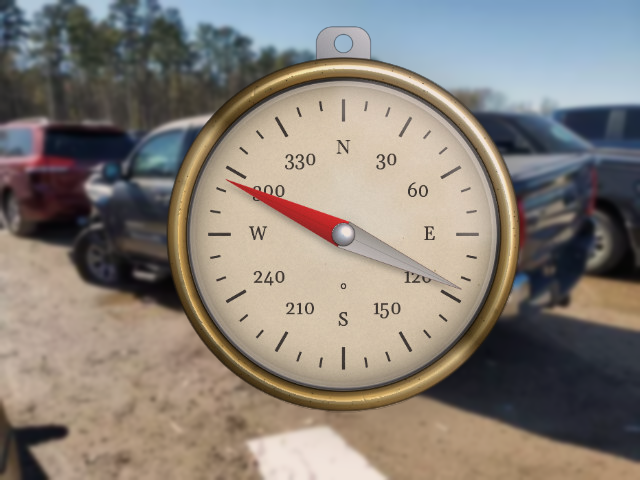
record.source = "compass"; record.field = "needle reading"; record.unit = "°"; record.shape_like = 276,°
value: 295,°
